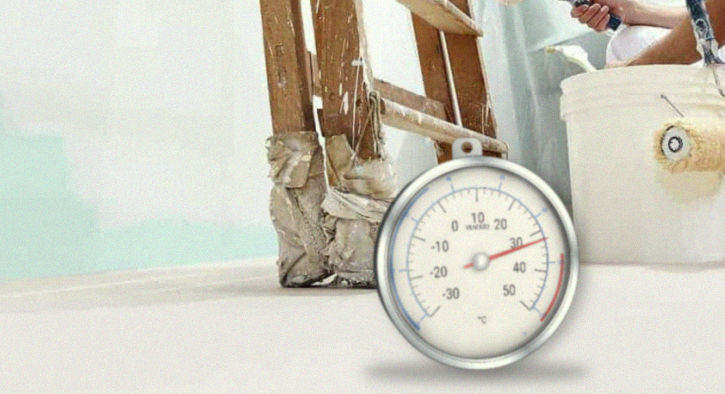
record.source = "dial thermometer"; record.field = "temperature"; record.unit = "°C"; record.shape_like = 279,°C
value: 32,°C
